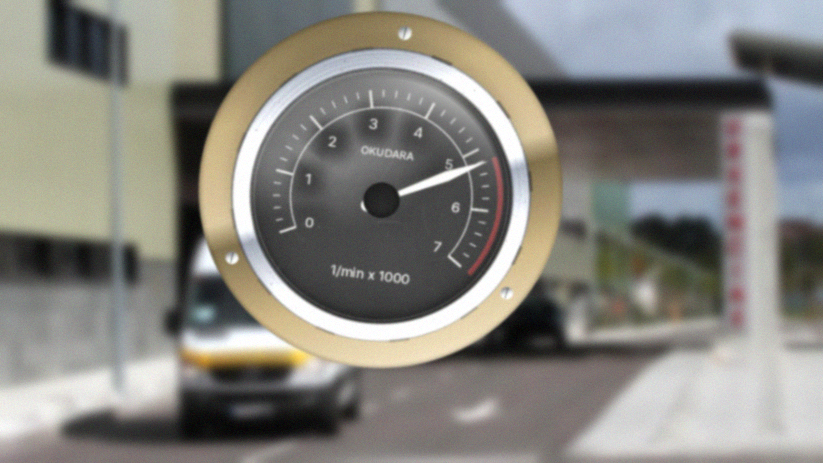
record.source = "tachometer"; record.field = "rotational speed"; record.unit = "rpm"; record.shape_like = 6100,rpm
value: 5200,rpm
